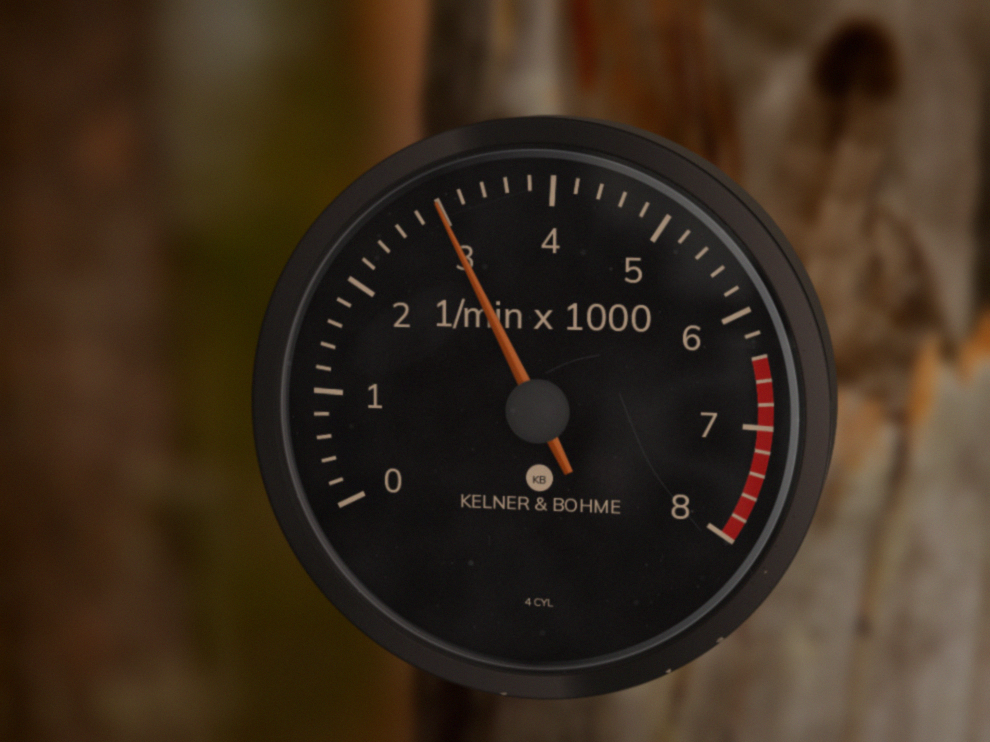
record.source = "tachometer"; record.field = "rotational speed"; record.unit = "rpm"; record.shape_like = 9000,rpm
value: 3000,rpm
